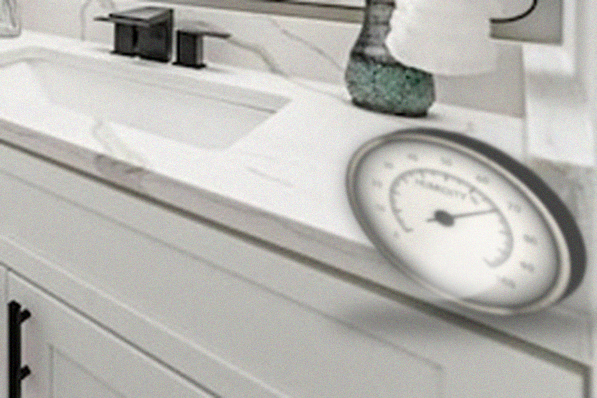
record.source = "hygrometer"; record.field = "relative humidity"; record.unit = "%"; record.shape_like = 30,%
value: 70,%
